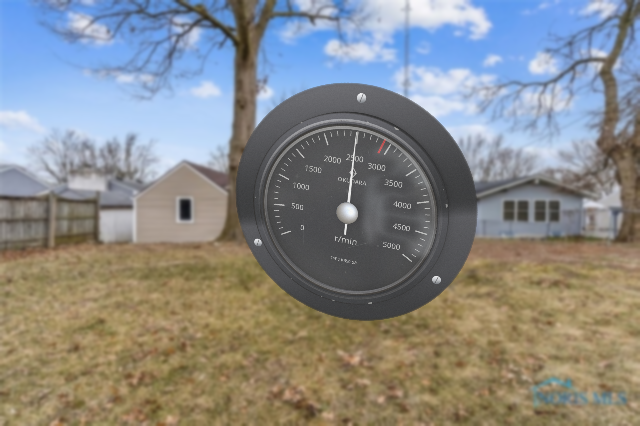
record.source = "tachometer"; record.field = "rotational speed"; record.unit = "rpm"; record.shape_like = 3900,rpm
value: 2500,rpm
